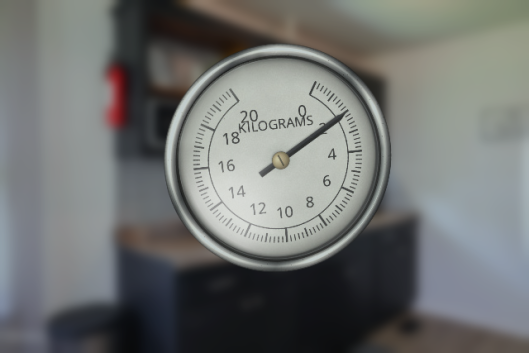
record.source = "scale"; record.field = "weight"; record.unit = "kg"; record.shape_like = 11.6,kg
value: 2,kg
